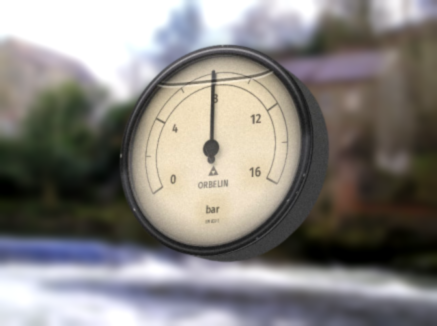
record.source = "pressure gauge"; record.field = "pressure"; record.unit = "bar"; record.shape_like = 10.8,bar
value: 8,bar
